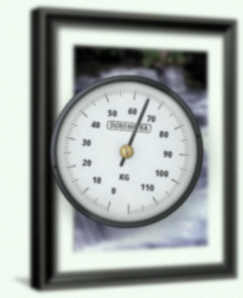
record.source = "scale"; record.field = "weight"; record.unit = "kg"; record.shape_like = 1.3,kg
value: 65,kg
